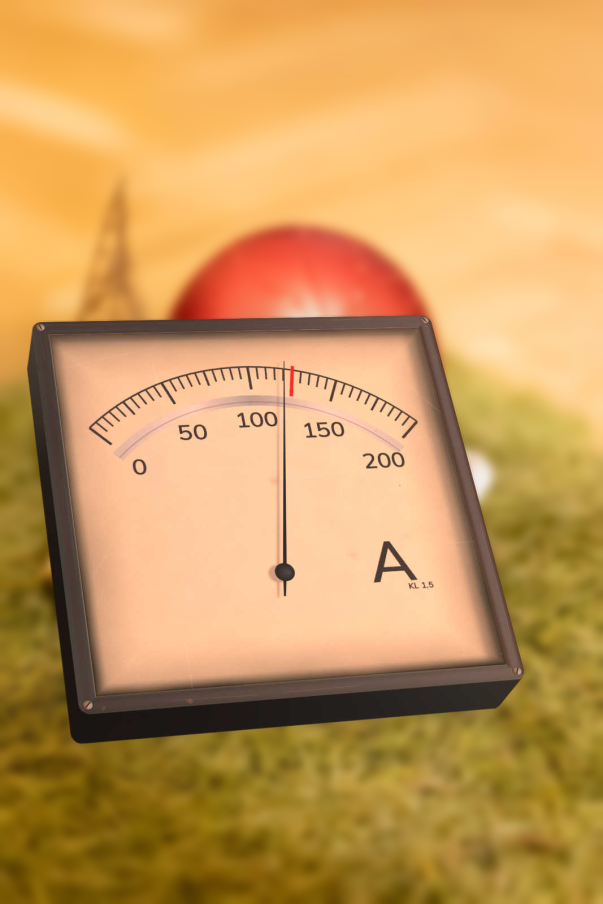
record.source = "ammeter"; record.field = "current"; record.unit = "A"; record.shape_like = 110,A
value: 120,A
